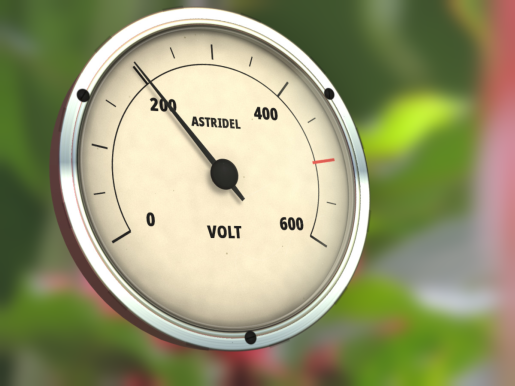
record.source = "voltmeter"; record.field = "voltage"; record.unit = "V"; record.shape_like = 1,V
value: 200,V
